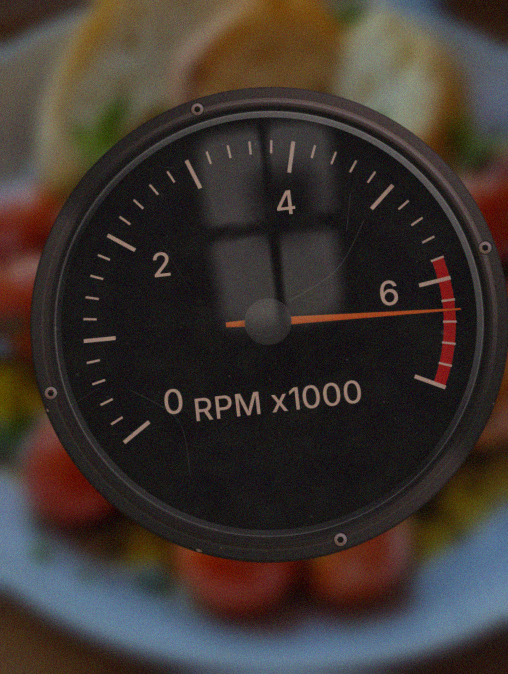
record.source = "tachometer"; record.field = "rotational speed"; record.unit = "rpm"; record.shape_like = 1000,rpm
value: 6300,rpm
